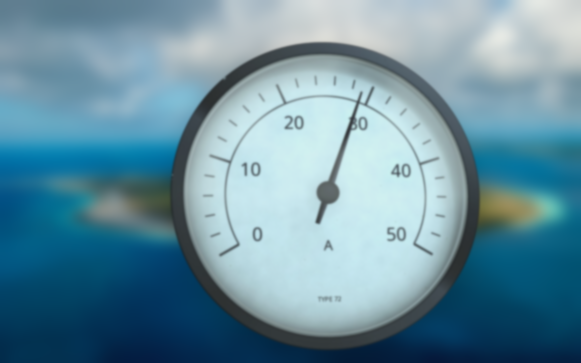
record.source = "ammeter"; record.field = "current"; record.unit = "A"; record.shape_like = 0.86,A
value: 29,A
